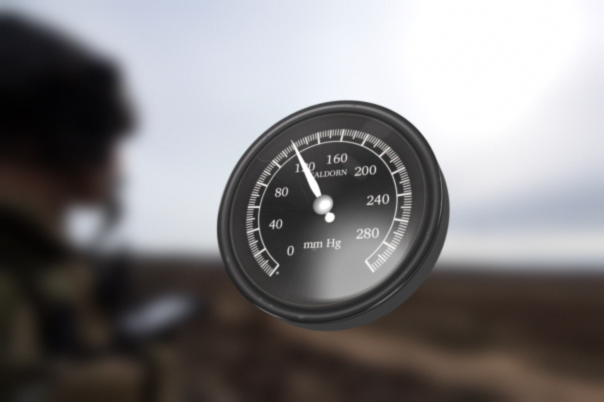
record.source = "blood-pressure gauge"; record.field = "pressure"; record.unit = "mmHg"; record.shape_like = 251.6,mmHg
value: 120,mmHg
